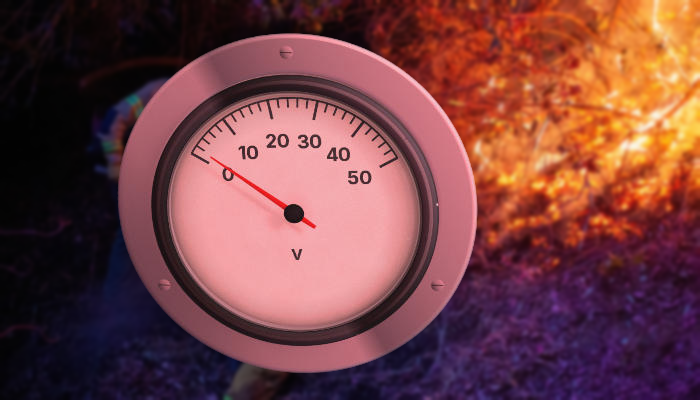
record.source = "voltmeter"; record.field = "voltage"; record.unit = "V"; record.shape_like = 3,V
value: 2,V
